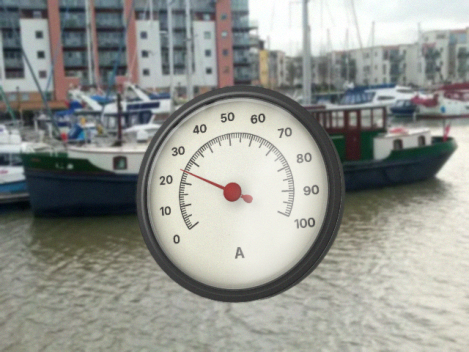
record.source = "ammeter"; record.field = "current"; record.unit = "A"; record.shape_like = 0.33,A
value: 25,A
